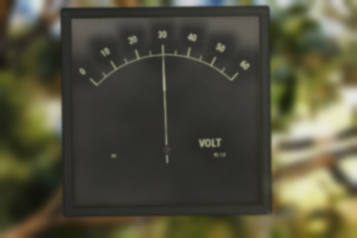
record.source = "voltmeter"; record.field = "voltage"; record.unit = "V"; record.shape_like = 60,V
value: 30,V
